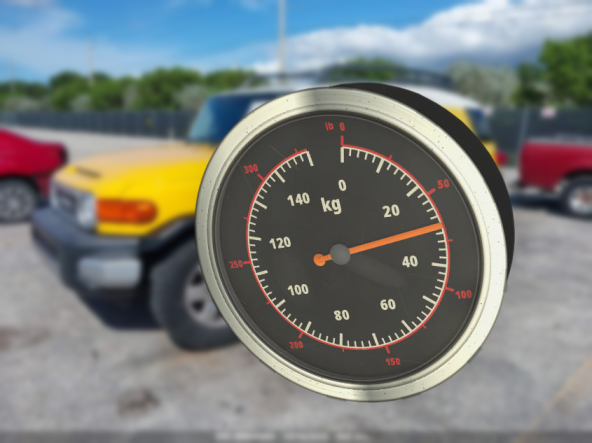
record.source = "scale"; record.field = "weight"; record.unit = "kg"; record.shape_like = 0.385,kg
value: 30,kg
